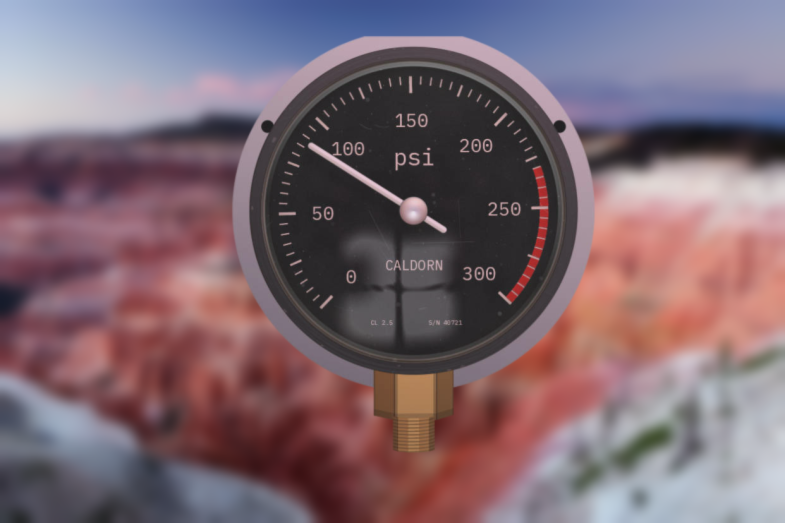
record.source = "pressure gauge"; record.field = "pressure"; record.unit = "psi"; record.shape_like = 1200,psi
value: 87.5,psi
